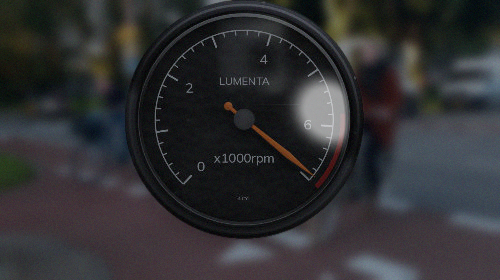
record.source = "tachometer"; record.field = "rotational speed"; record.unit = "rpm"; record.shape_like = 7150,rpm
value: 6900,rpm
